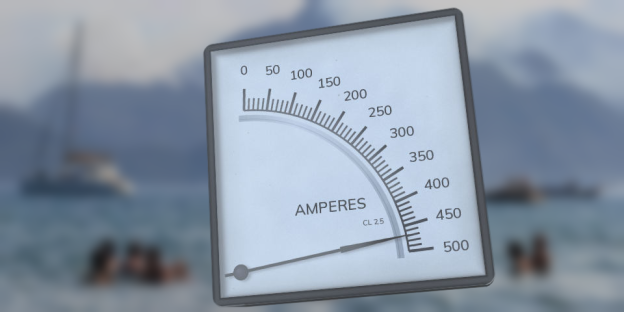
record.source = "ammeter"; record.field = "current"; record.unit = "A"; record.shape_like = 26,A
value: 470,A
